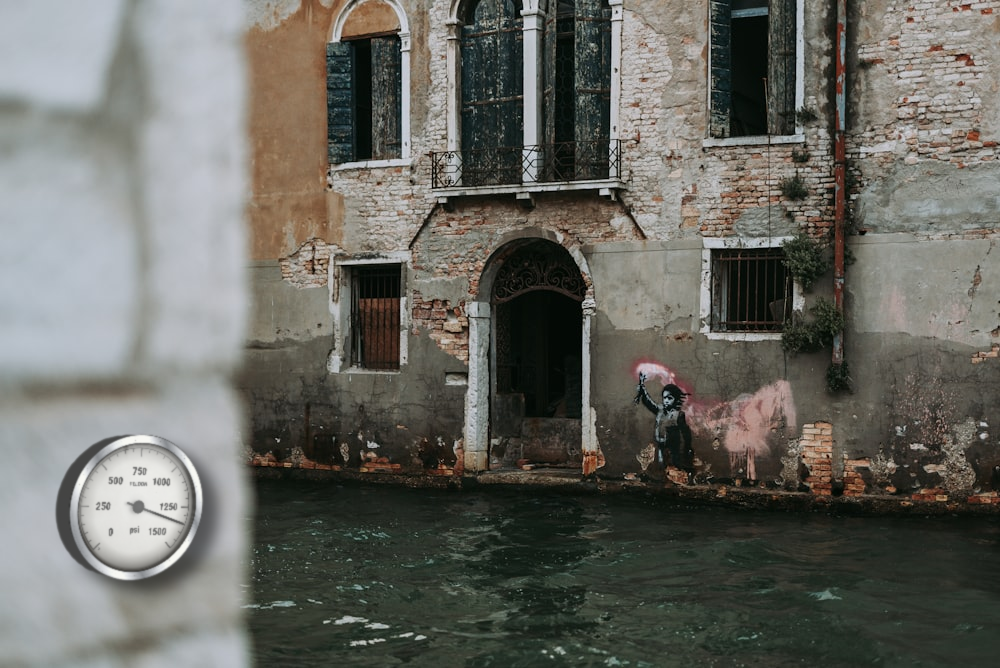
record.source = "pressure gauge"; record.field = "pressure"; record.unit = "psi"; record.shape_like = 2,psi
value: 1350,psi
